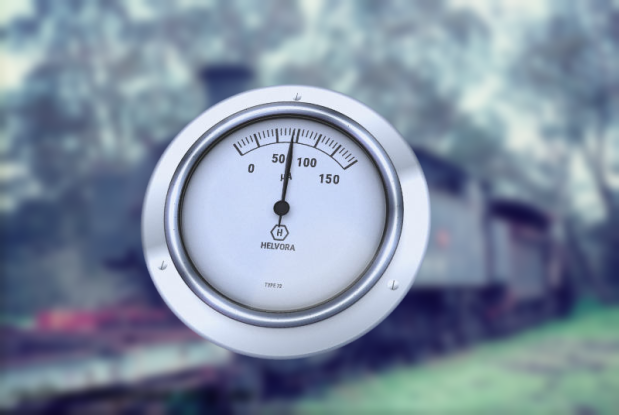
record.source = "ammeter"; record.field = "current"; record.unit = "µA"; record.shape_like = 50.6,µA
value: 70,µA
